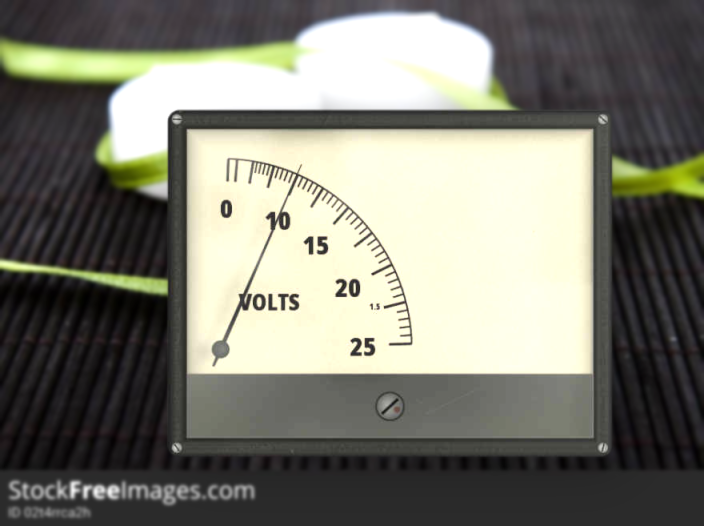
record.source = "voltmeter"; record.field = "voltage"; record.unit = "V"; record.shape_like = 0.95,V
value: 10,V
